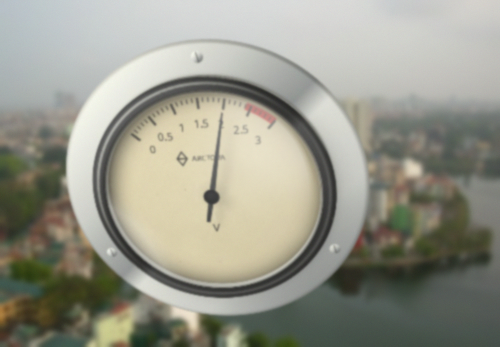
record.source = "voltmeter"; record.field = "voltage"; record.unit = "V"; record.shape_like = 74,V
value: 2,V
